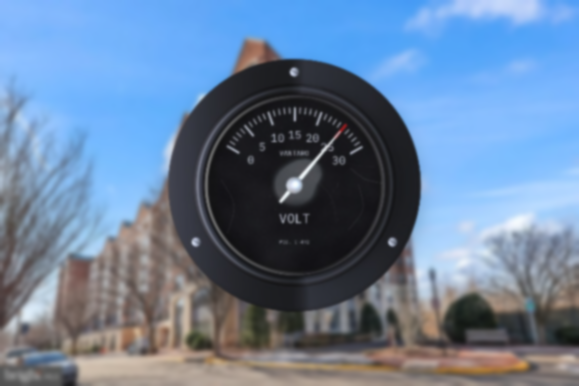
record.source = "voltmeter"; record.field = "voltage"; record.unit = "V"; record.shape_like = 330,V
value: 25,V
